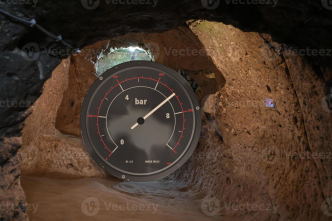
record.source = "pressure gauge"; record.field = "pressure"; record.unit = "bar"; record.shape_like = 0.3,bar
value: 7,bar
